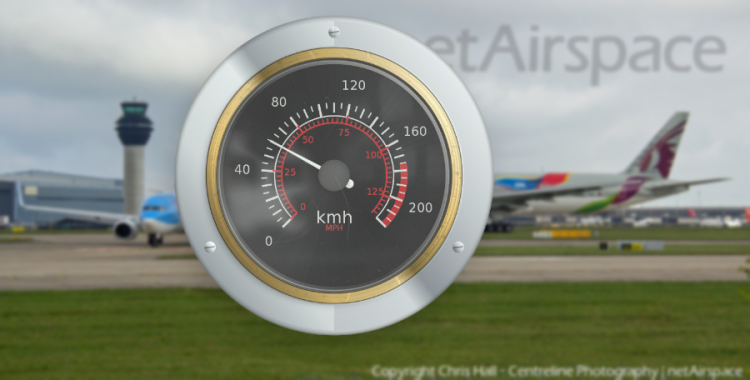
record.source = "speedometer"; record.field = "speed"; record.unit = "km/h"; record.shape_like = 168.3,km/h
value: 60,km/h
